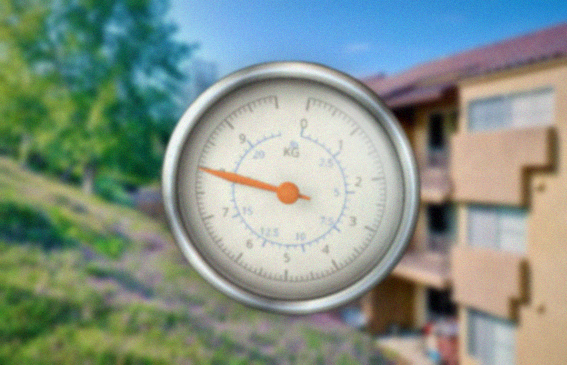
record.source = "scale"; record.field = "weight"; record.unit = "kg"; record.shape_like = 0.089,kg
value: 8,kg
